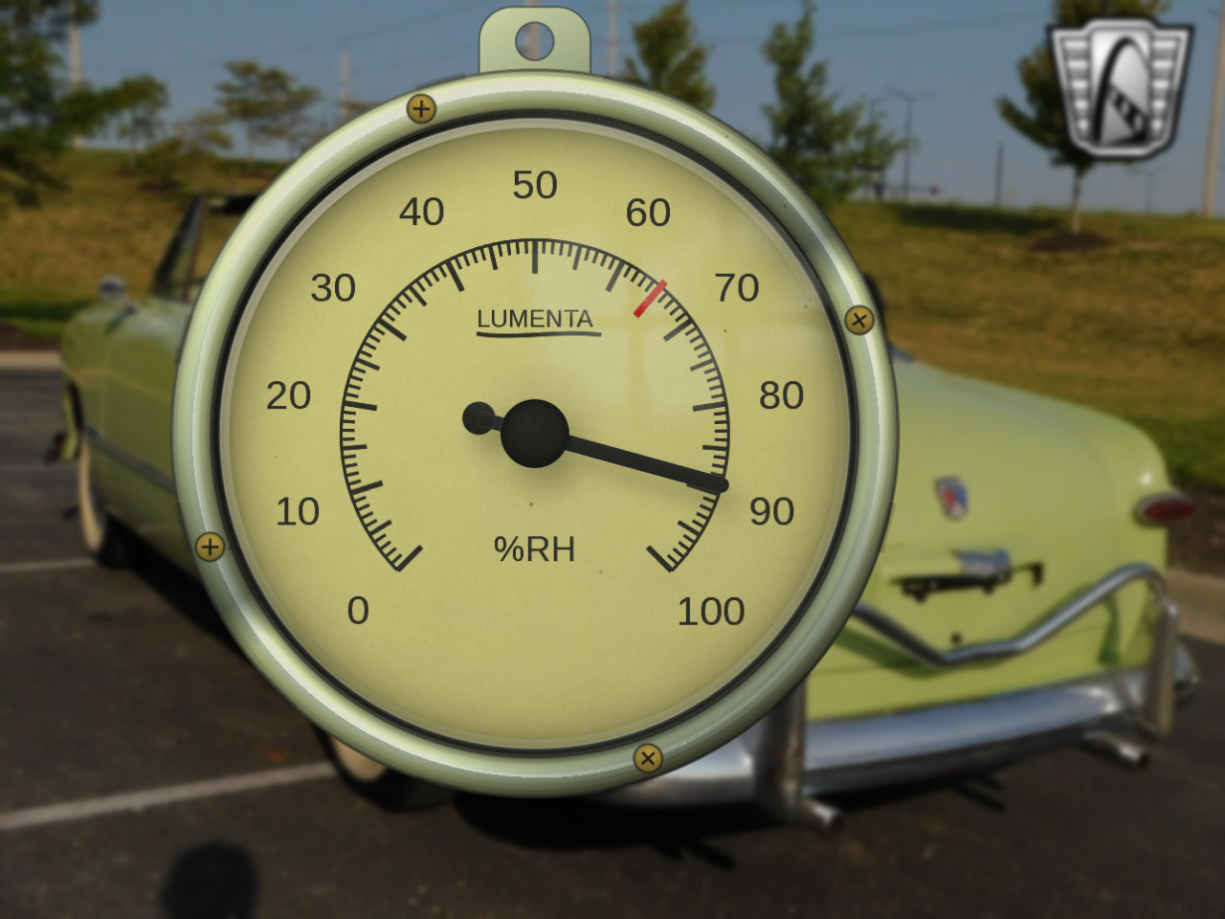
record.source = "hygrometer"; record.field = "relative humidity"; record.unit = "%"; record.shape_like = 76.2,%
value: 89,%
